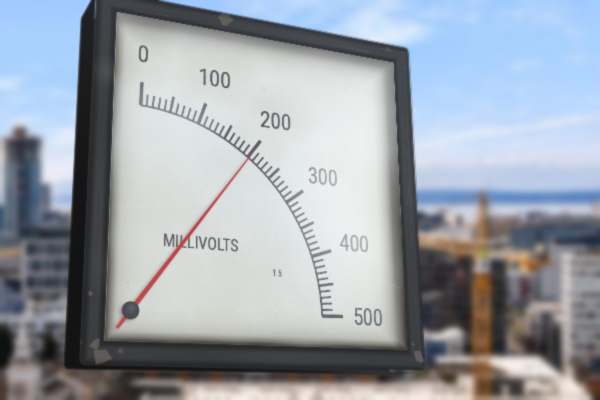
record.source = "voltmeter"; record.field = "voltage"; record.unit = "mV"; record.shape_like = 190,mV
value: 200,mV
